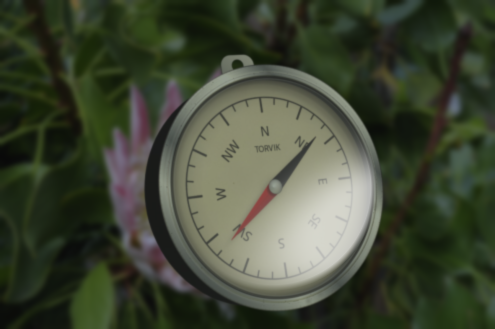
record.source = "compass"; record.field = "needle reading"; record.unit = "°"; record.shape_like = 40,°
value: 230,°
